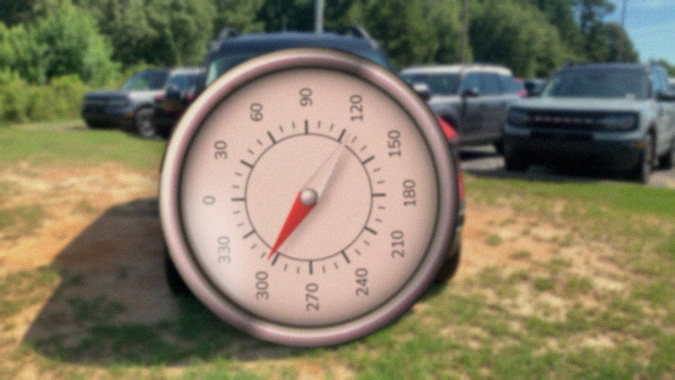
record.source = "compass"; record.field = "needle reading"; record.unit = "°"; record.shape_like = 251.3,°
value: 305,°
